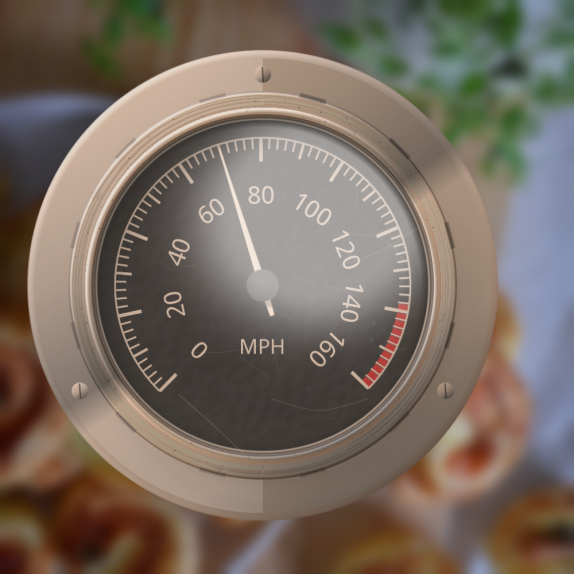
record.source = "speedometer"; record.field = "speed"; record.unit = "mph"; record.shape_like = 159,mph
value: 70,mph
